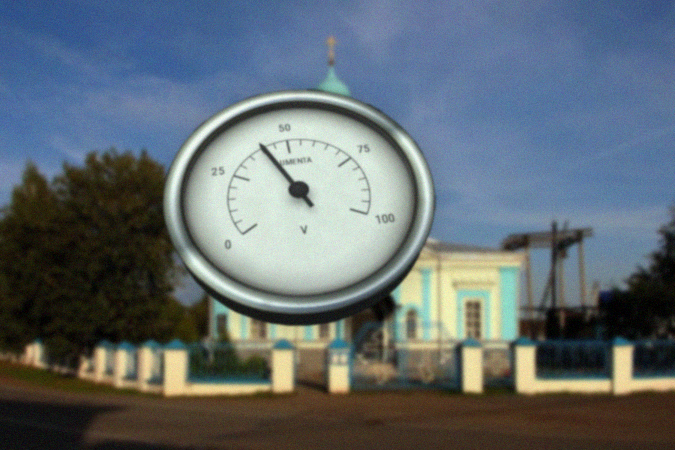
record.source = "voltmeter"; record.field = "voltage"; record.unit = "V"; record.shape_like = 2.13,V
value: 40,V
